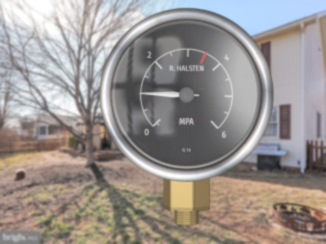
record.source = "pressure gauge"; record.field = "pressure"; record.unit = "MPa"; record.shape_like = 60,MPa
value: 1,MPa
